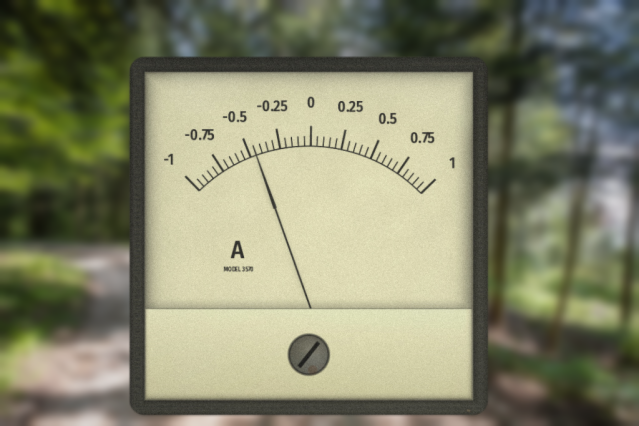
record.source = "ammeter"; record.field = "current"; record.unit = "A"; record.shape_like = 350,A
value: -0.45,A
